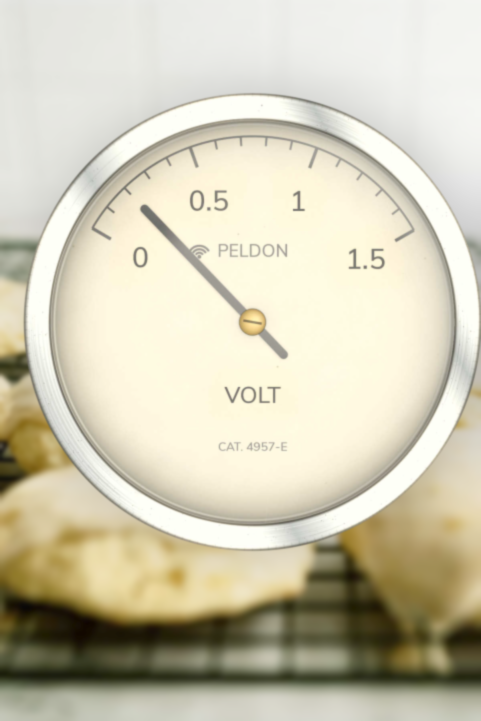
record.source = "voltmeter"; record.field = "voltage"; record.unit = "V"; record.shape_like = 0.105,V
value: 0.2,V
